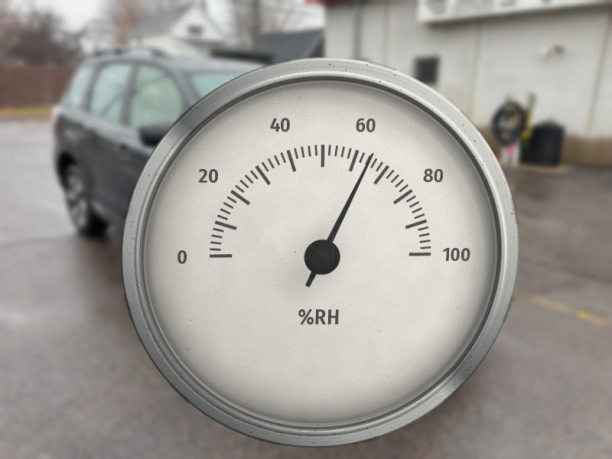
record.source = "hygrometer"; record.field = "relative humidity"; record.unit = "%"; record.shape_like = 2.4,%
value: 64,%
